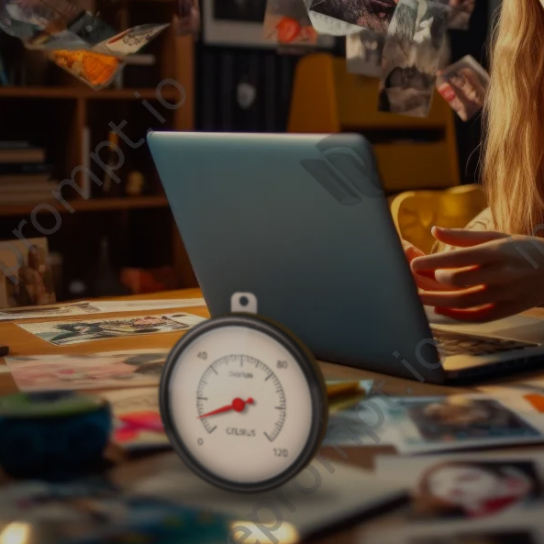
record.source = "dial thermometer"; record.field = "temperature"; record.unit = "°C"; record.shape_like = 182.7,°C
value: 10,°C
